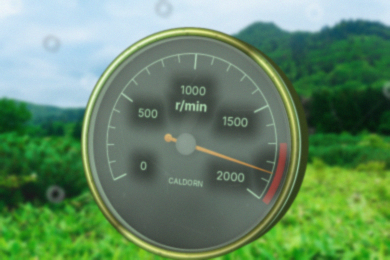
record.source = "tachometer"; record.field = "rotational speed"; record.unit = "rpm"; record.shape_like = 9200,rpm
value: 1850,rpm
